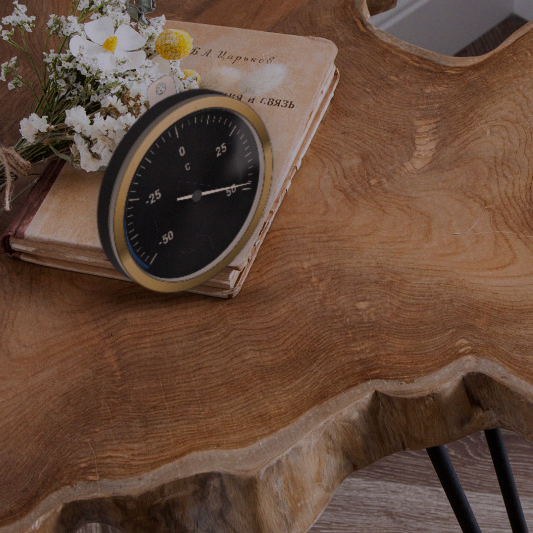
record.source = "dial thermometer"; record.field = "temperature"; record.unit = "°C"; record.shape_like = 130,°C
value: 47.5,°C
